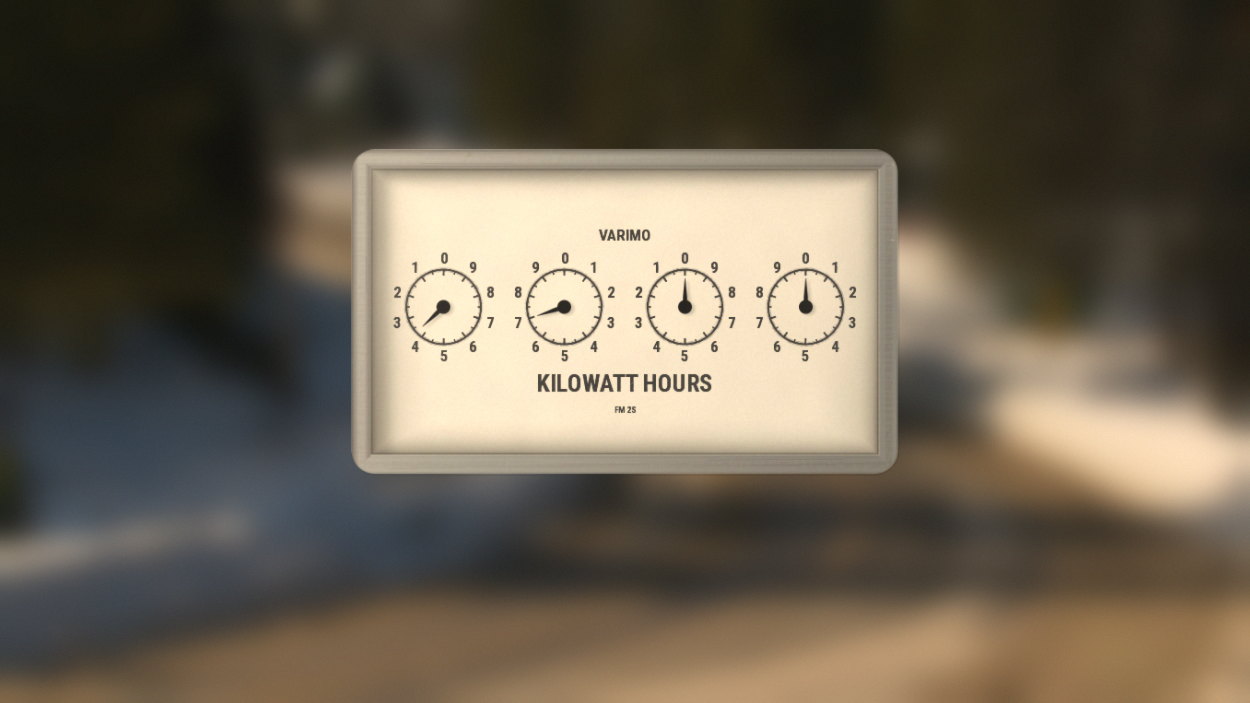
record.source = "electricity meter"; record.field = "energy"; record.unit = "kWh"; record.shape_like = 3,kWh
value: 3700,kWh
